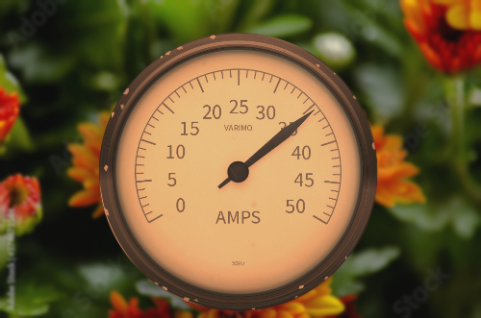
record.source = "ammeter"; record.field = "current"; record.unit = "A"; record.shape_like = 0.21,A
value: 35.5,A
